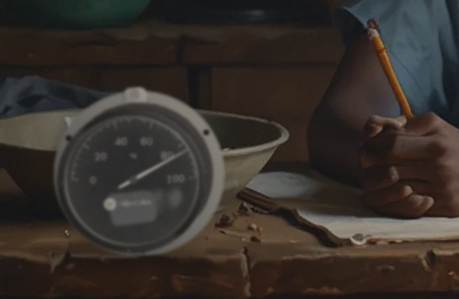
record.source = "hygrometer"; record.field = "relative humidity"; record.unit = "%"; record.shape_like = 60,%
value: 84,%
